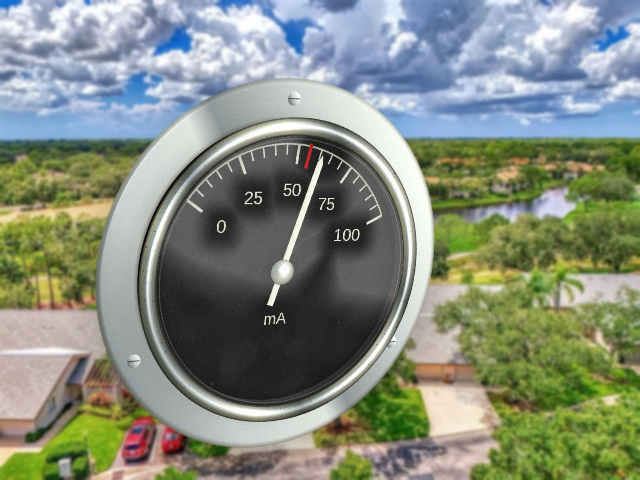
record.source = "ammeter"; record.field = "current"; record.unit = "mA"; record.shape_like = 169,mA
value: 60,mA
